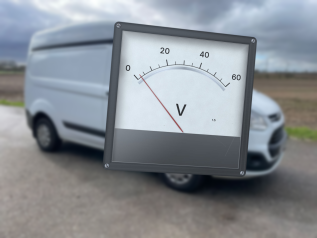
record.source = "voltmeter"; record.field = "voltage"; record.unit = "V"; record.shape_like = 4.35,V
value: 2.5,V
